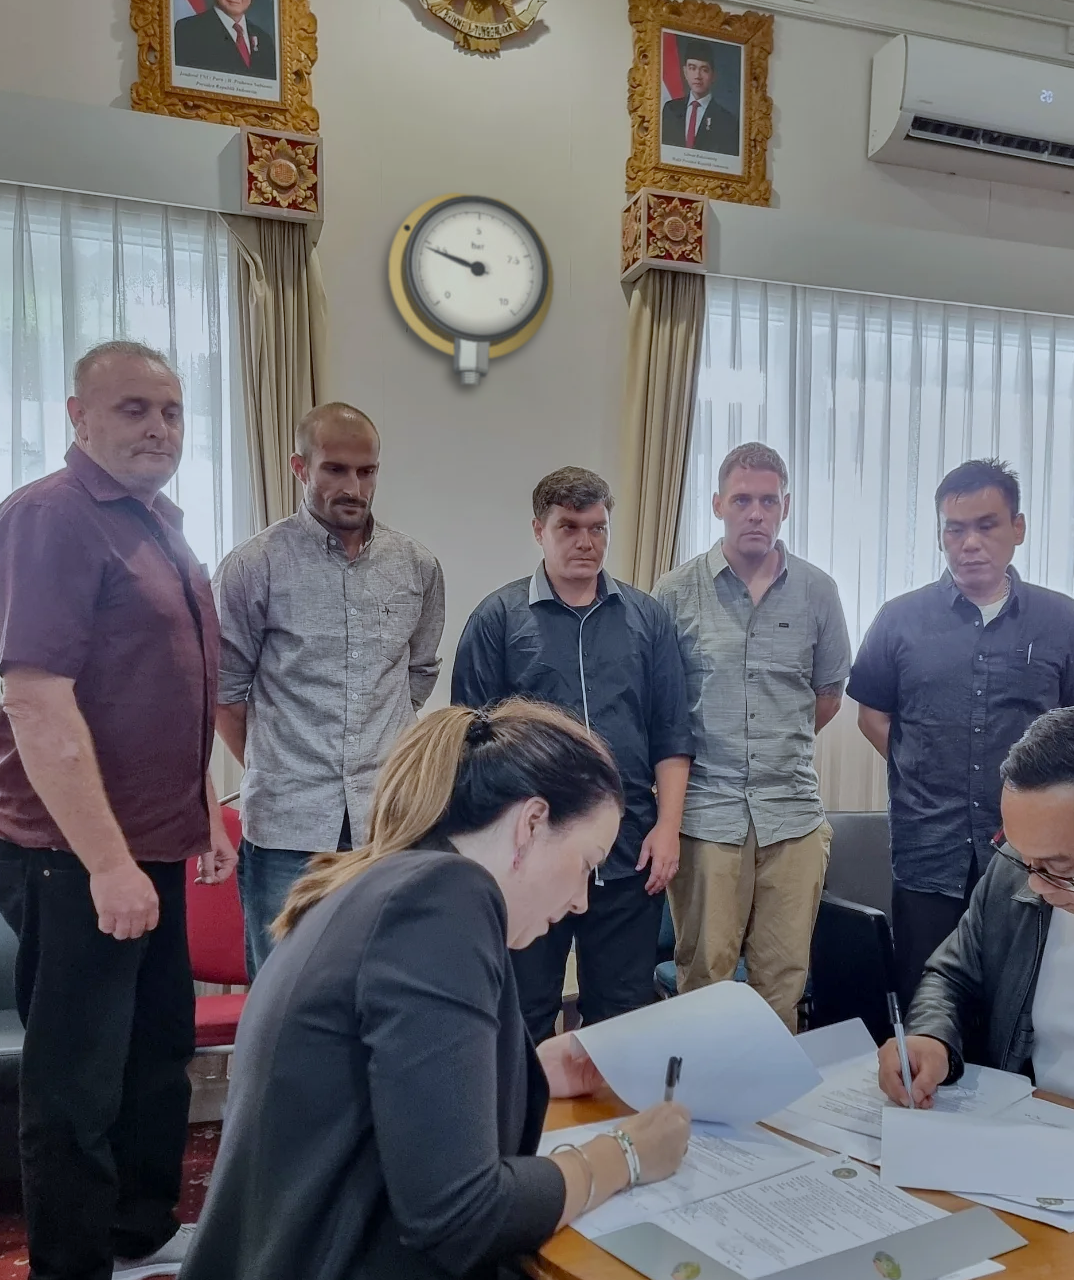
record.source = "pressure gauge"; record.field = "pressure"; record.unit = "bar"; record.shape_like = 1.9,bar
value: 2.25,bar
